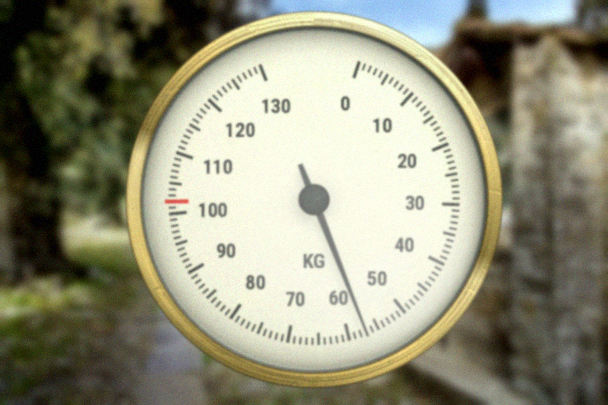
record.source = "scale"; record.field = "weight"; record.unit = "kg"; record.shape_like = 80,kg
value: 57,kg
